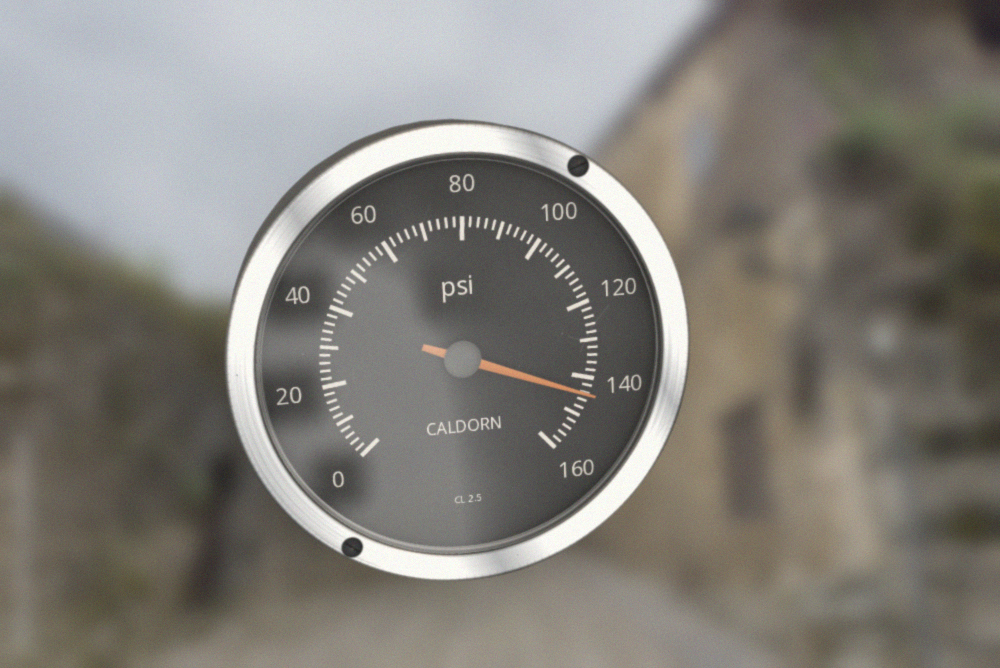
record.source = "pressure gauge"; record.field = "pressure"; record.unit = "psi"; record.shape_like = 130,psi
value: 144,psi
